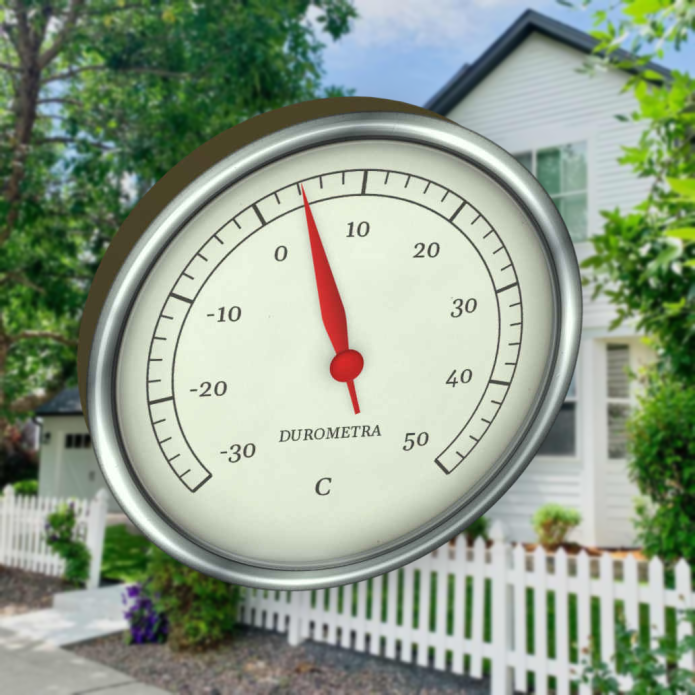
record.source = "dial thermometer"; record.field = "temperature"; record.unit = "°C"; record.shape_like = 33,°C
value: 4,°C
